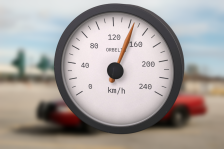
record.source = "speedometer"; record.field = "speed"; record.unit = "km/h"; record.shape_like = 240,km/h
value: 145,km/h
